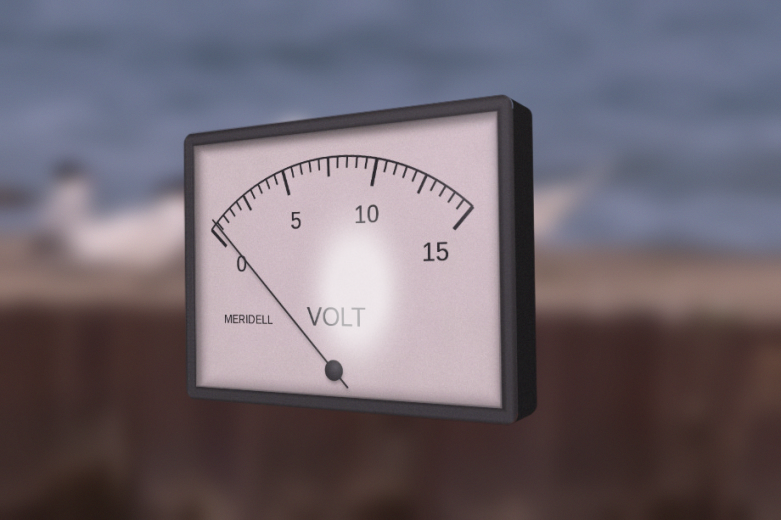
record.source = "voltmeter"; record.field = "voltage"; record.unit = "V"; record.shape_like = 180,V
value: 0.5,V
